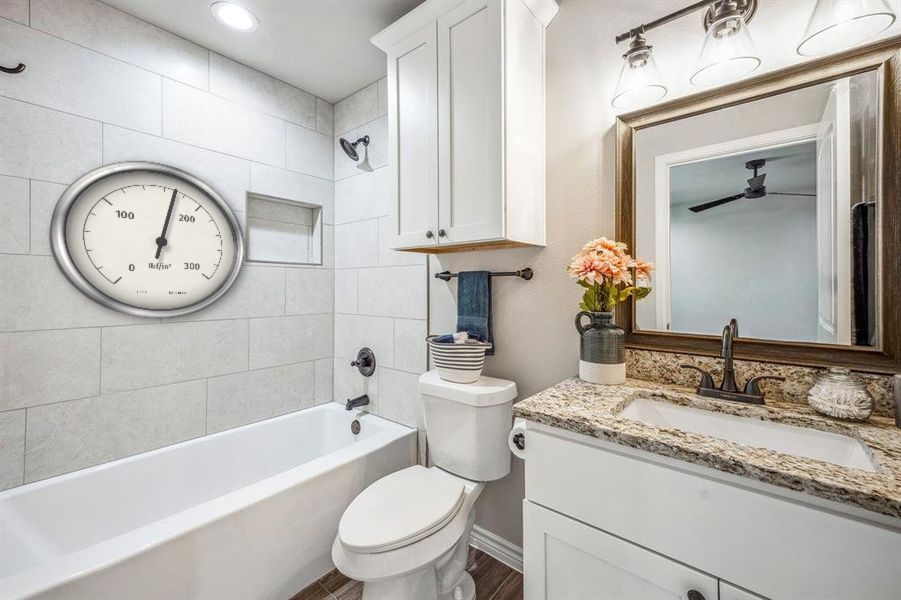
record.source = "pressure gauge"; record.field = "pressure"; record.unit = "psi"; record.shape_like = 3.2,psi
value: 170,psi
